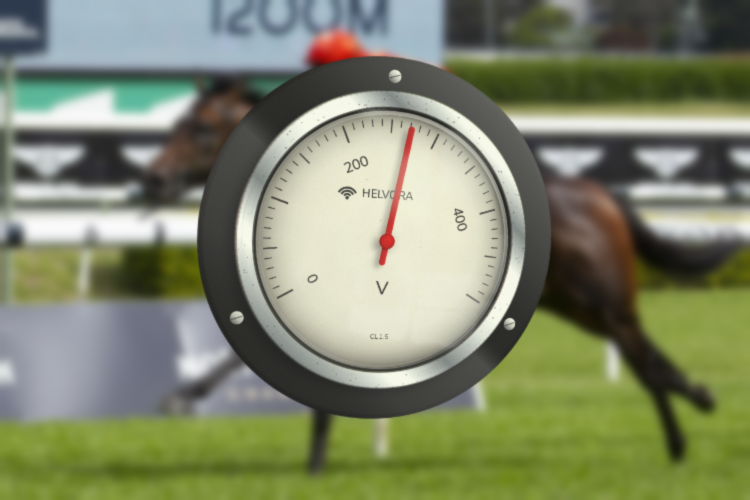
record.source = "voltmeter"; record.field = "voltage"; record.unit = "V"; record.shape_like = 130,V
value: 270,V
